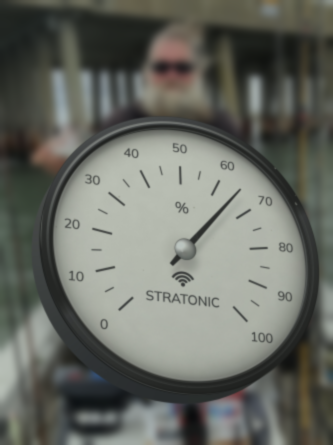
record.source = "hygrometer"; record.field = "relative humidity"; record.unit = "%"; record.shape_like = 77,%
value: 65,%
